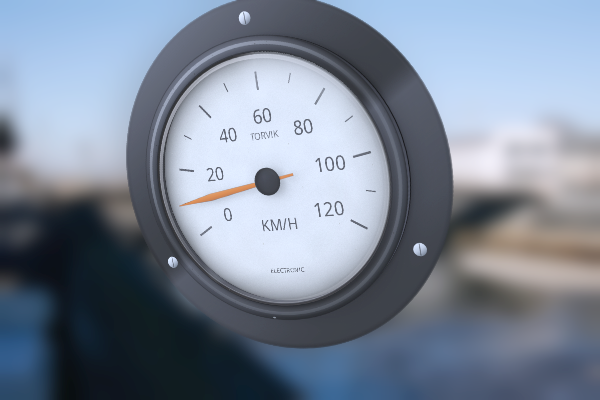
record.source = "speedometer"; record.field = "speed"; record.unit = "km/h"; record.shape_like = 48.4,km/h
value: 10,km/h
